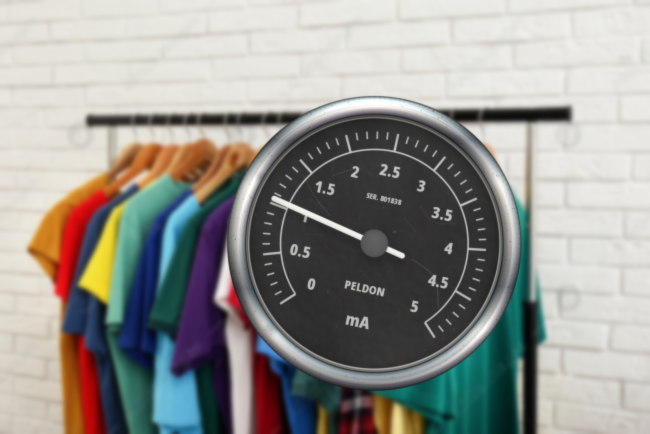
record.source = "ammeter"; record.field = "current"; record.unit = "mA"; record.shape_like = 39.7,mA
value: 1.05,mA
